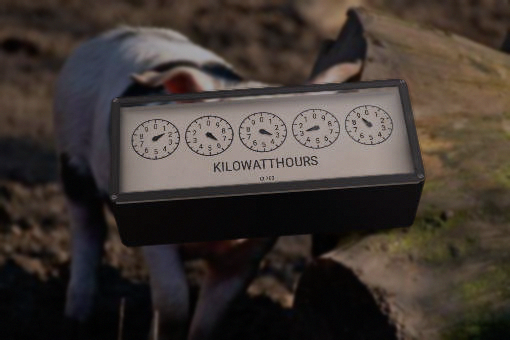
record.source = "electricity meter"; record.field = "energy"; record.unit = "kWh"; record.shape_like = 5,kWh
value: 16329,kWh
